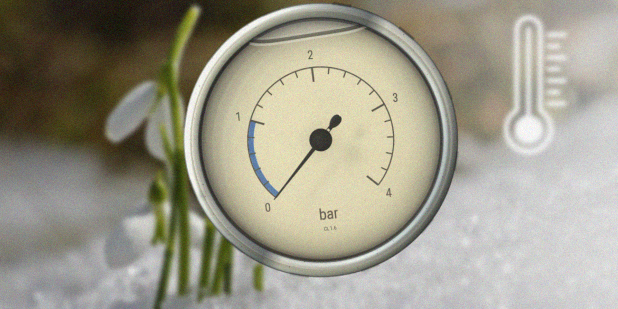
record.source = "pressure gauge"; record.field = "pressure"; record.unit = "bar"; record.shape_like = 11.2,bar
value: 0,bar
